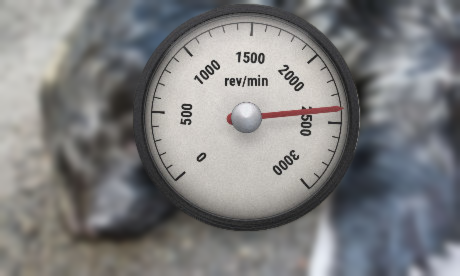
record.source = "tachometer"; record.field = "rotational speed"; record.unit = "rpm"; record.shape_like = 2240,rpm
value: 2400,rpm
